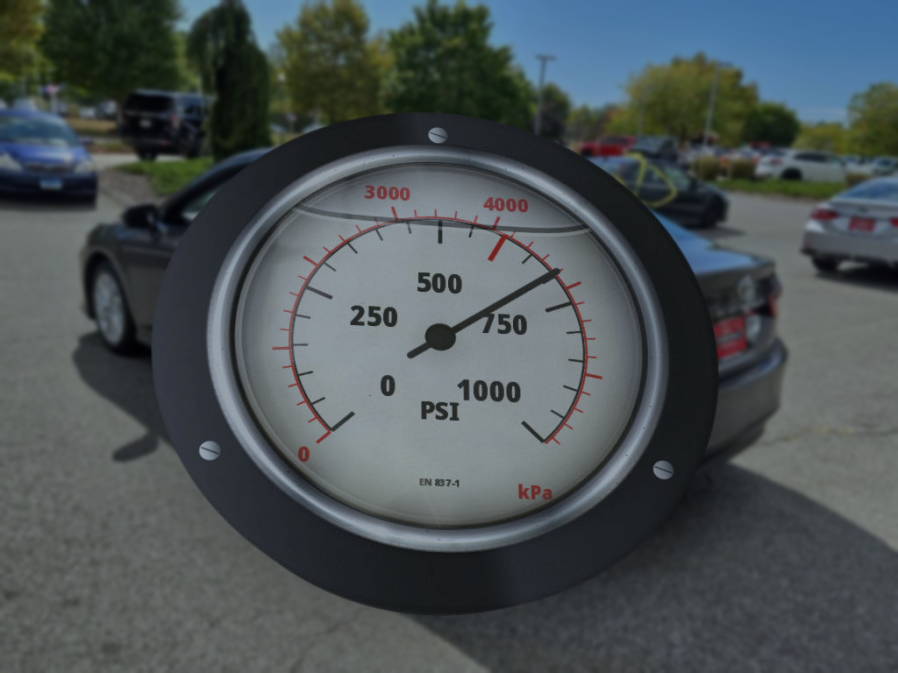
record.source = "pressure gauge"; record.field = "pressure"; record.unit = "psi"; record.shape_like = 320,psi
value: 700,psi
